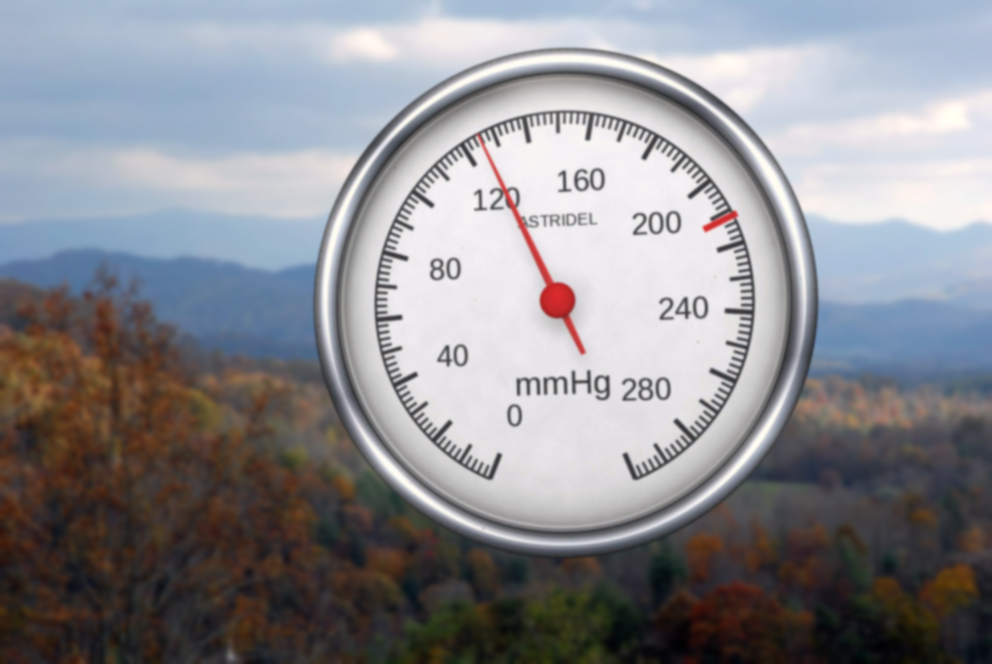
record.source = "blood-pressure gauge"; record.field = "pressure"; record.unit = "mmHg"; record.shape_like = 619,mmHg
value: 126,mmHg
